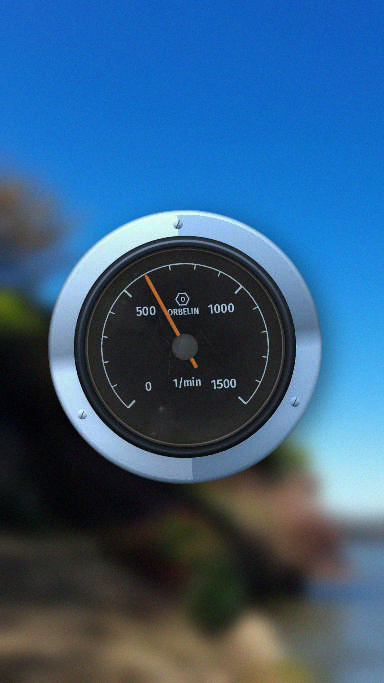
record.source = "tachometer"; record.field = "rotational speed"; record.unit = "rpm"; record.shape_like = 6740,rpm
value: 600,rpm
